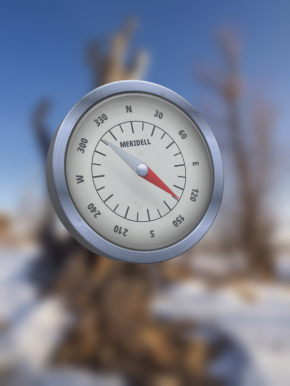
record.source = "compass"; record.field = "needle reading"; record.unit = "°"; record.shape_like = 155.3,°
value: 135,°
